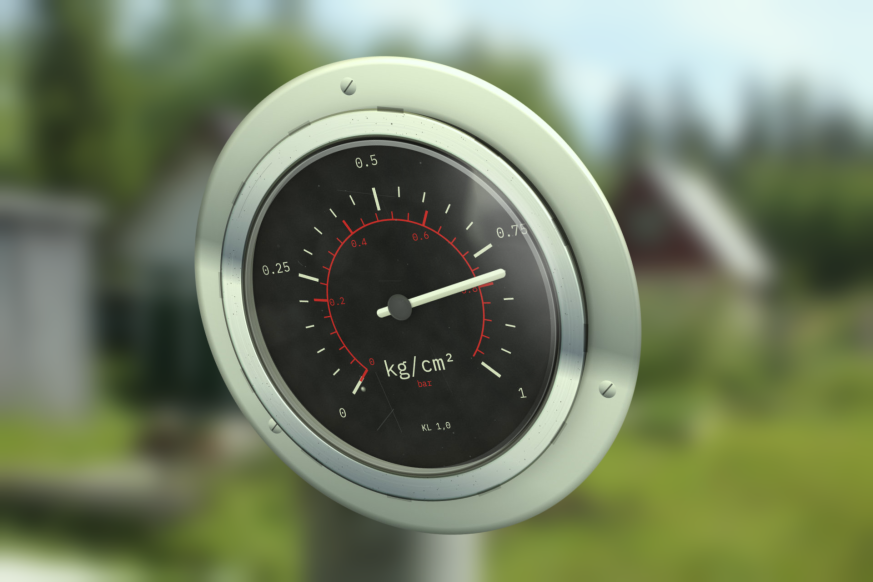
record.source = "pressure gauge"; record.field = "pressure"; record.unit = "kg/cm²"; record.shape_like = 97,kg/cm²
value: 0.8,kg/cm²
